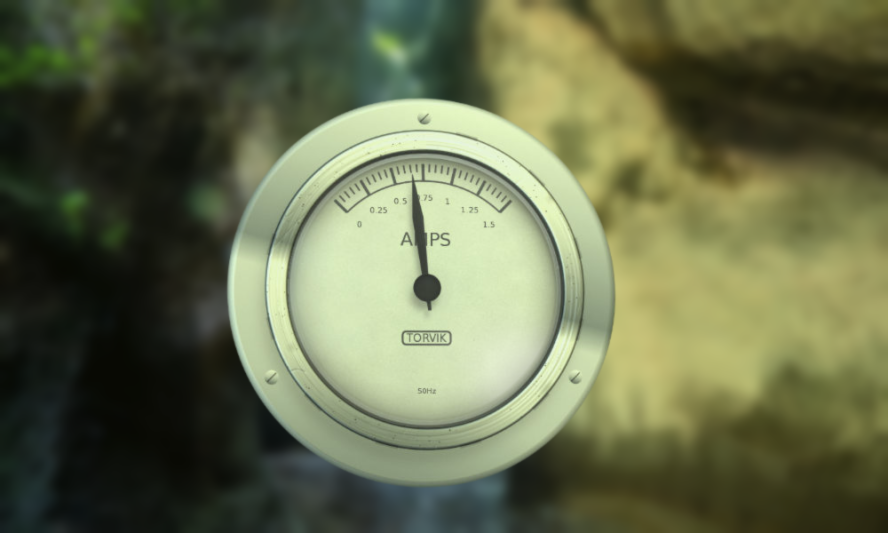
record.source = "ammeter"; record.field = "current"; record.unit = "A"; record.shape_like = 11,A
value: 0.65,A
